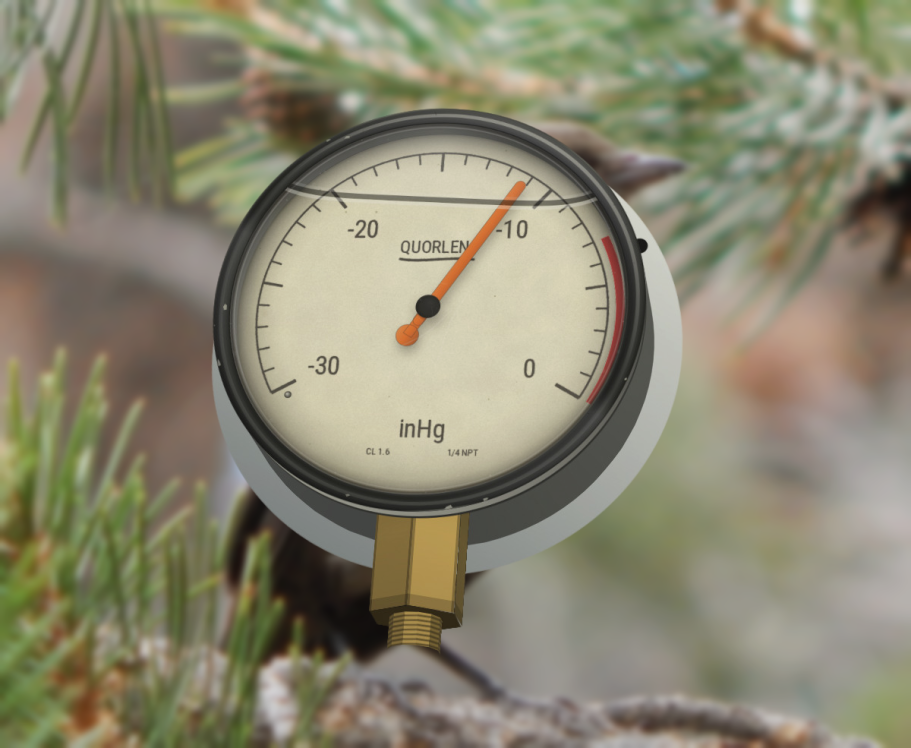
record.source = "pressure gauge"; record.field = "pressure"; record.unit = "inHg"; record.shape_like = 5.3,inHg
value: -11,inHg
